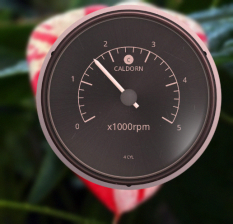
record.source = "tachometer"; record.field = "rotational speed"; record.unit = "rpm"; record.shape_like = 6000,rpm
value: 1600,rpm
